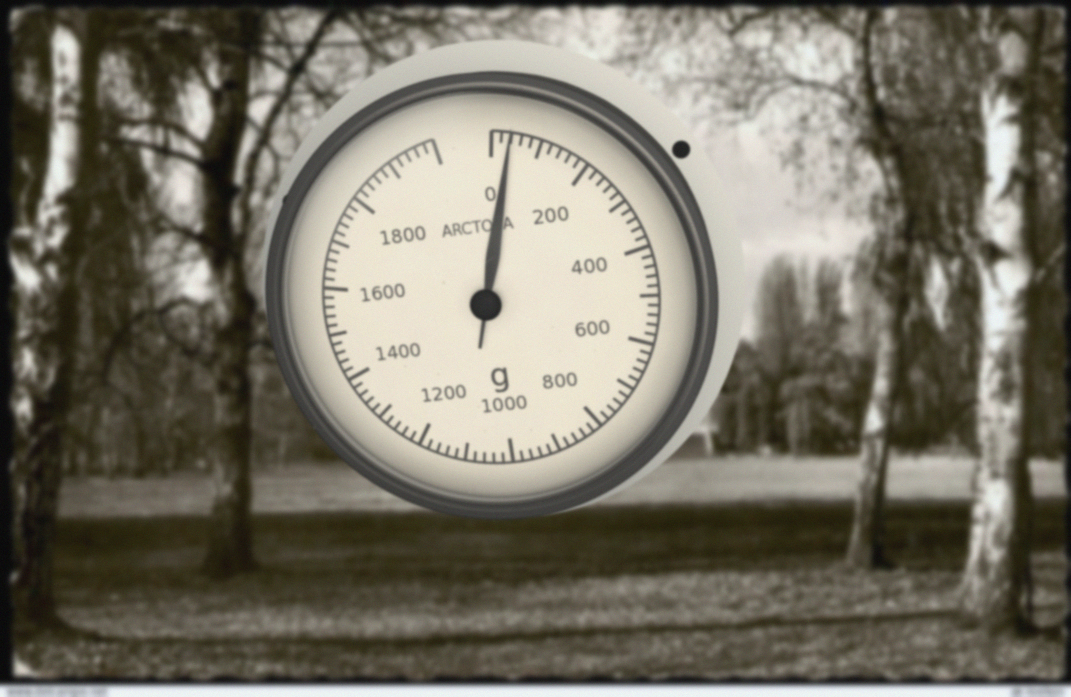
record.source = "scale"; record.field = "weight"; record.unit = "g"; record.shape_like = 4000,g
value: 40,g
